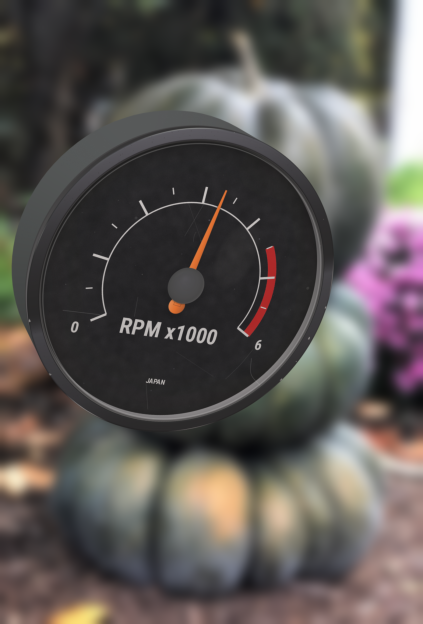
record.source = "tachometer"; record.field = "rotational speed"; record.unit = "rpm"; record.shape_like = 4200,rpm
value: 3250,rpm
